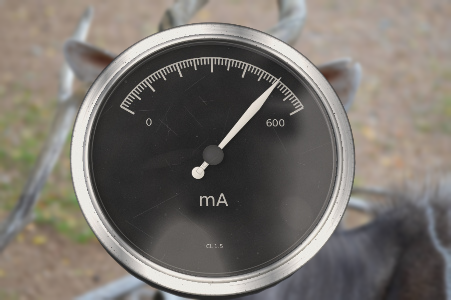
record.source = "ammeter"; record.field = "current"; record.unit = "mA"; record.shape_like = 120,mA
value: 500,mA
